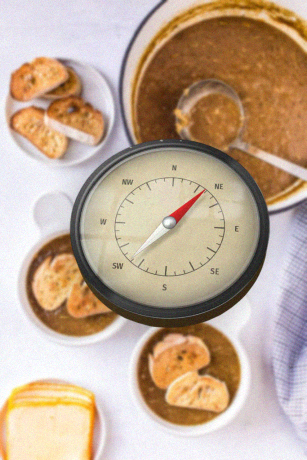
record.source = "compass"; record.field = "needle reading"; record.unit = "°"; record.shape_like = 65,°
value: 40,°
